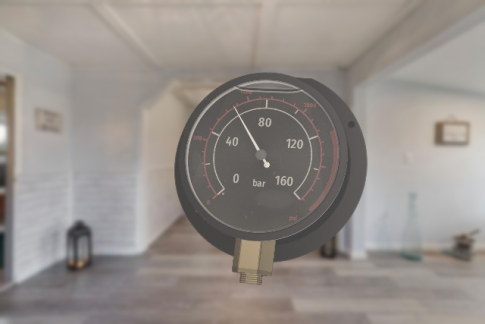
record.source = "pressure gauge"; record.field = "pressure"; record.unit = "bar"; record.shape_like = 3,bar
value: 60,bar
